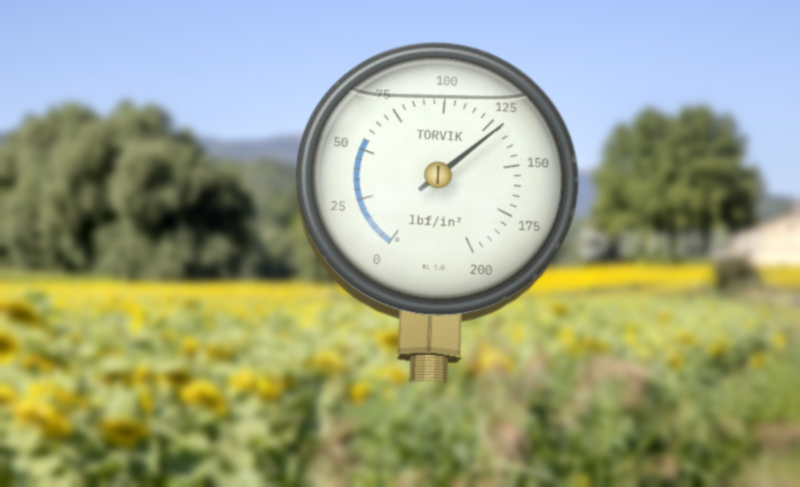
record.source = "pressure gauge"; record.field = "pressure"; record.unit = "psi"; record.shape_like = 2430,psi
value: 130,psi
